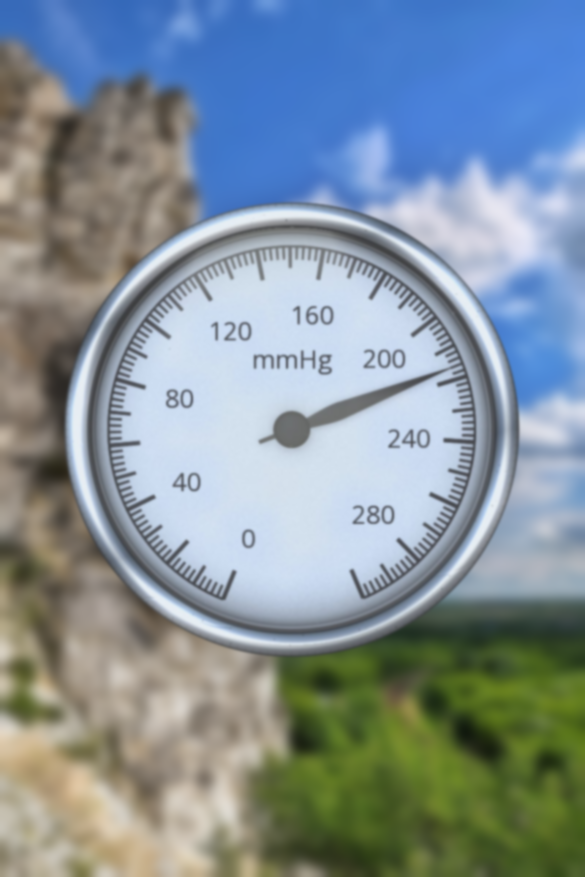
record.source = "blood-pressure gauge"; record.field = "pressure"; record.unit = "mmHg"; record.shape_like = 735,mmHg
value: 216,mmHg
